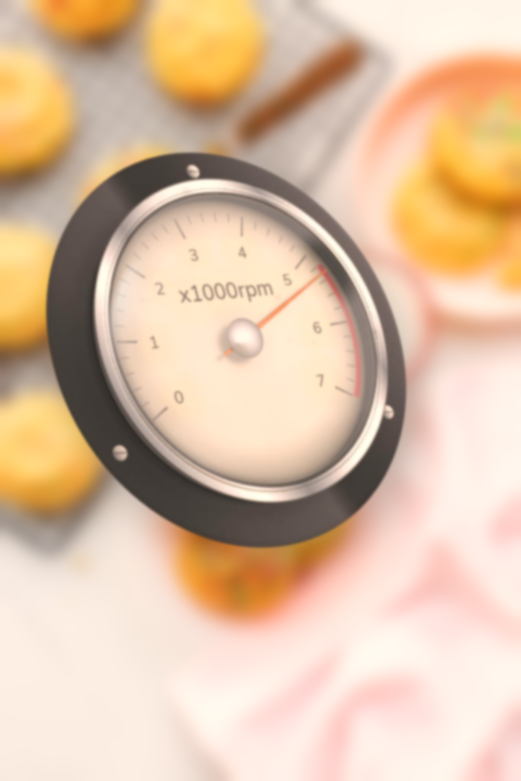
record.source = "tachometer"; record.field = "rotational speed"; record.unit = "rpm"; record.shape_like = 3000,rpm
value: 5300,rpm
